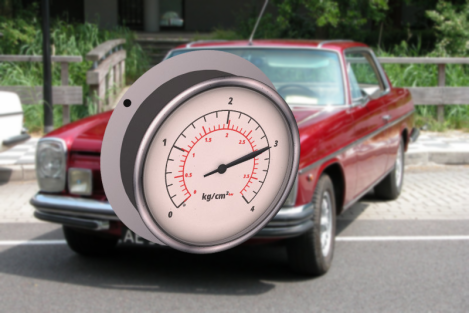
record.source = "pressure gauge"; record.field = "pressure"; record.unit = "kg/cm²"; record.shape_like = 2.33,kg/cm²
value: 3,kg/cm²
